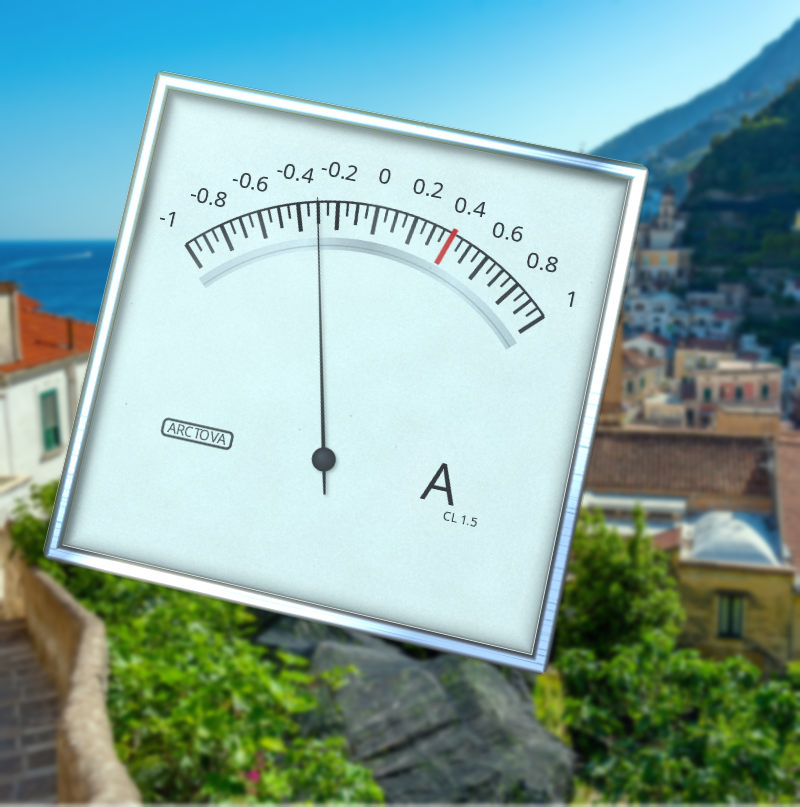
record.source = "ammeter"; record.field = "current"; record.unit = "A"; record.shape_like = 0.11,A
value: -0.3,A
